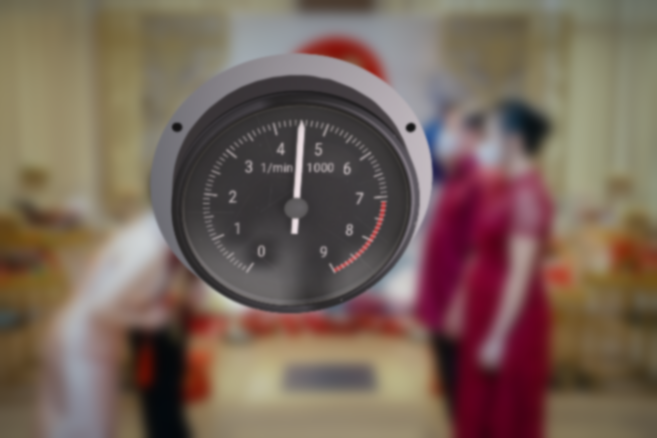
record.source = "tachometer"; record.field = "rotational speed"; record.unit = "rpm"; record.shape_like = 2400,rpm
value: 4500,rpm
